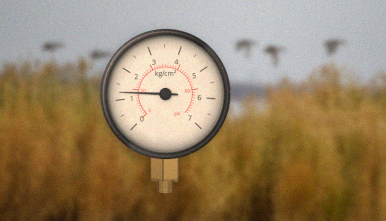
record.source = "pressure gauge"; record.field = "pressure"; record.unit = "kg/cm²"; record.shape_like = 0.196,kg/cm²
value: 1.25,kg/cm²
